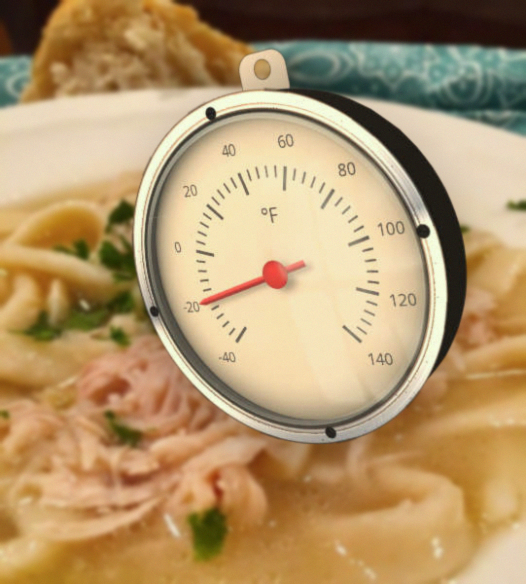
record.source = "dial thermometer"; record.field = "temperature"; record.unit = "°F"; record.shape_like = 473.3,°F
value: -20,°F
